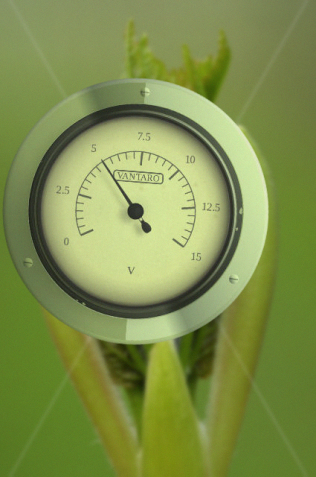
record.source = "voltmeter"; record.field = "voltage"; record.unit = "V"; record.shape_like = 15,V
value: 5,V
